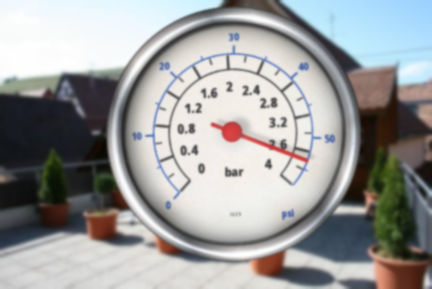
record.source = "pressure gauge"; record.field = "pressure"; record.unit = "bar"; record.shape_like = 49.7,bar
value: 3.7,bar
